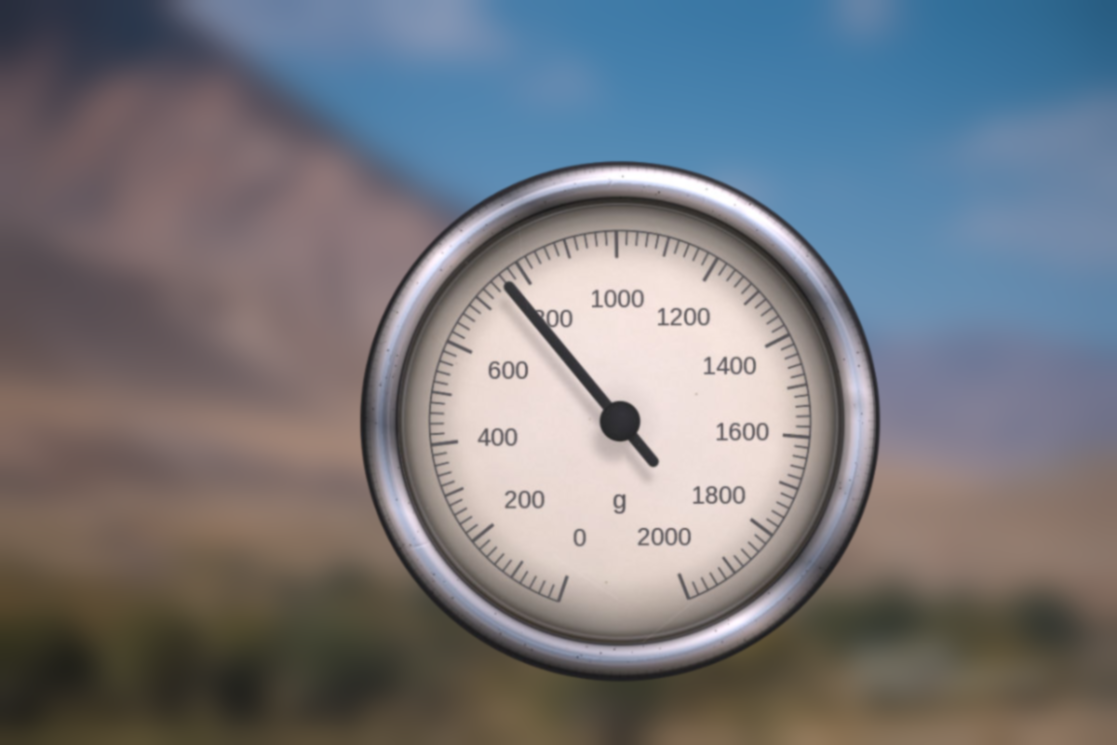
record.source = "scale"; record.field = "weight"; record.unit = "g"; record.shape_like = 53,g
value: 760,g
